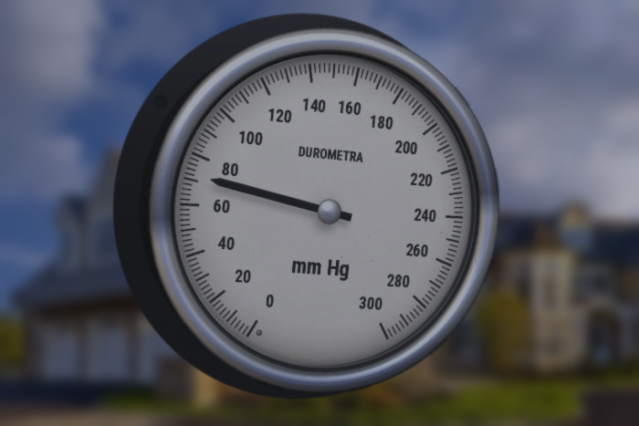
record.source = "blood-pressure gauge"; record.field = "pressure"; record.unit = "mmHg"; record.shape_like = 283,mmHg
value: 72,mmHg
